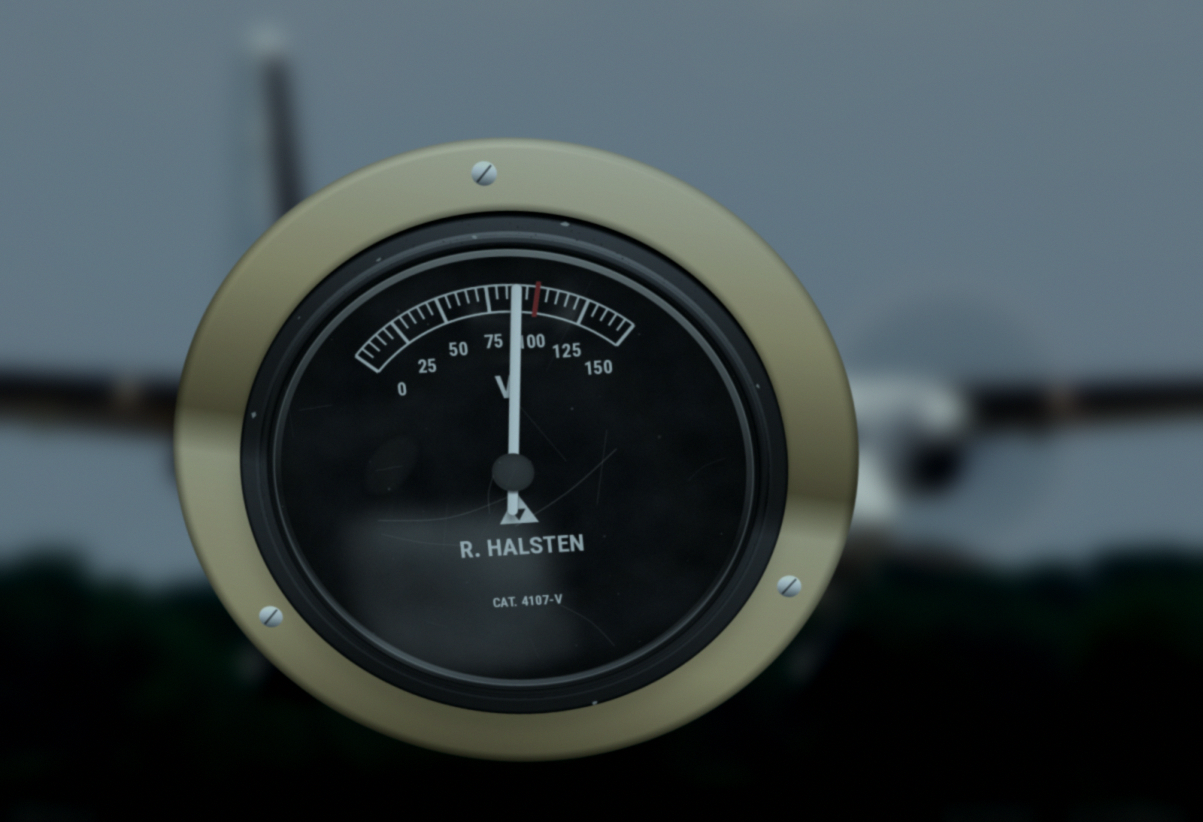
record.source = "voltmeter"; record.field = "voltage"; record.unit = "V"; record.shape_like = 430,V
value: 90,V
